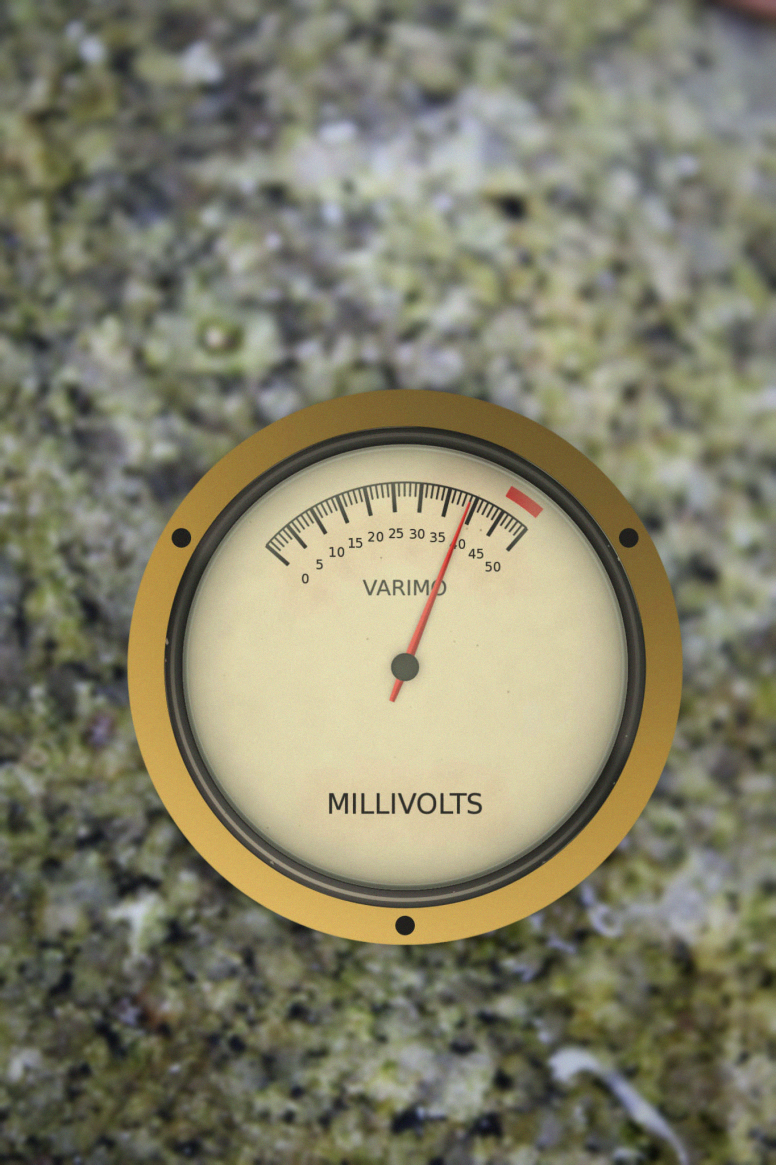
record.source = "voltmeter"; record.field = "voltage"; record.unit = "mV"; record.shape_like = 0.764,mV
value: 39,mV
